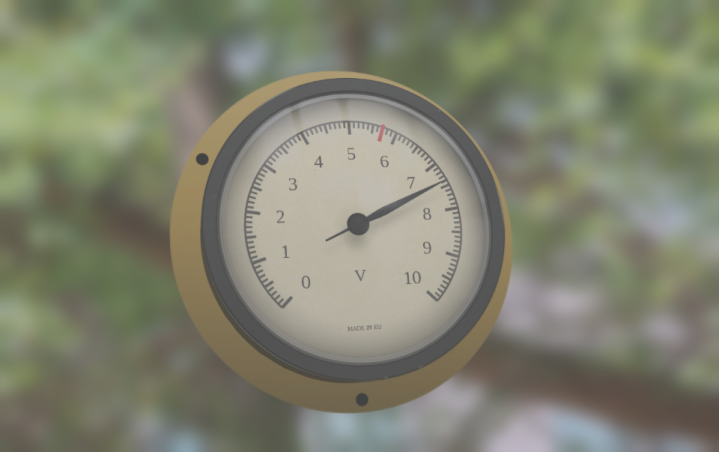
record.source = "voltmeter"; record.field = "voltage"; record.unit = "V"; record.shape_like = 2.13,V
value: 7.4,V
